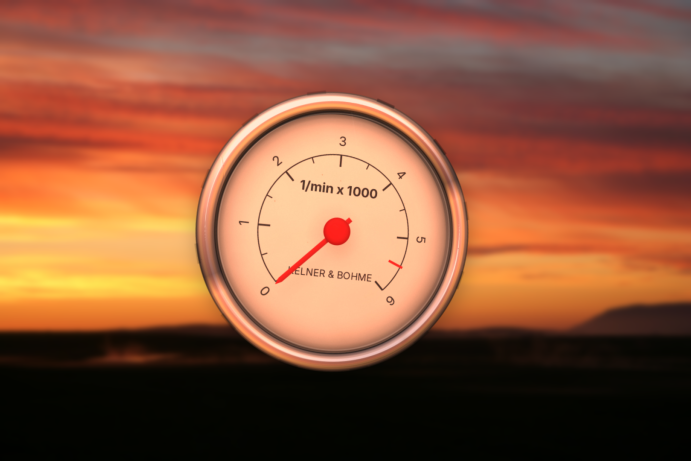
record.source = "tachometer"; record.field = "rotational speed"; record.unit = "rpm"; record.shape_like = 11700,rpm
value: 0,rpm
